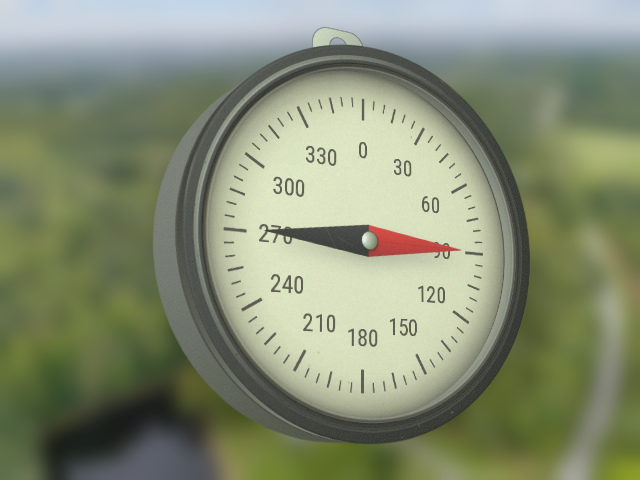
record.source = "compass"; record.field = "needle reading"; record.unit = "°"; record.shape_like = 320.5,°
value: 90,°
